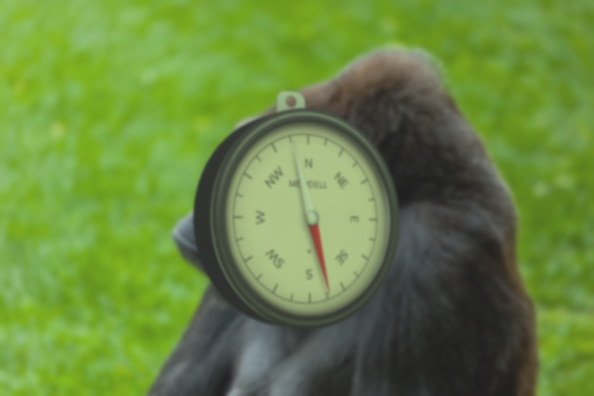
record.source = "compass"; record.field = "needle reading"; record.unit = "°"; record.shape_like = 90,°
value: 165,°
